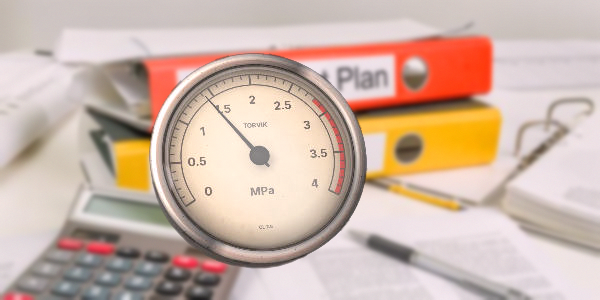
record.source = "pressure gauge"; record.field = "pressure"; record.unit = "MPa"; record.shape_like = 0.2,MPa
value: 1.4,MPa
